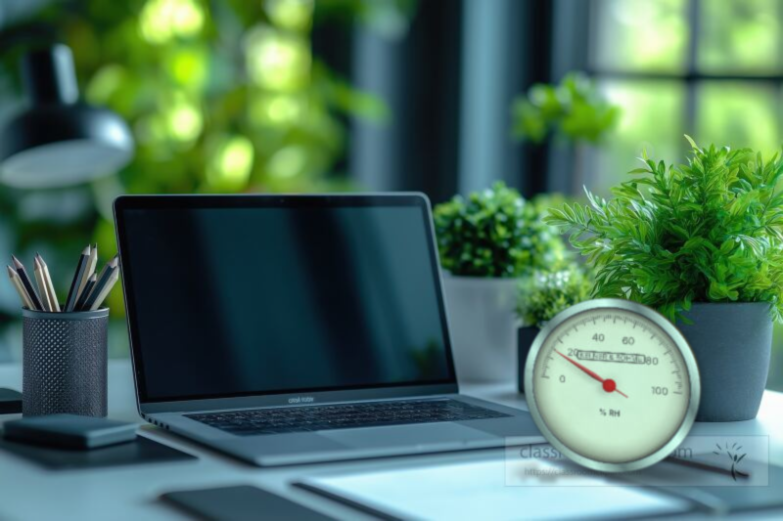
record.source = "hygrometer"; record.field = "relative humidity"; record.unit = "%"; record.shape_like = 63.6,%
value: 15,%
